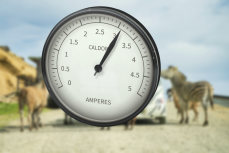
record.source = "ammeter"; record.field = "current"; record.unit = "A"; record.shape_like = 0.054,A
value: 3.1,A
